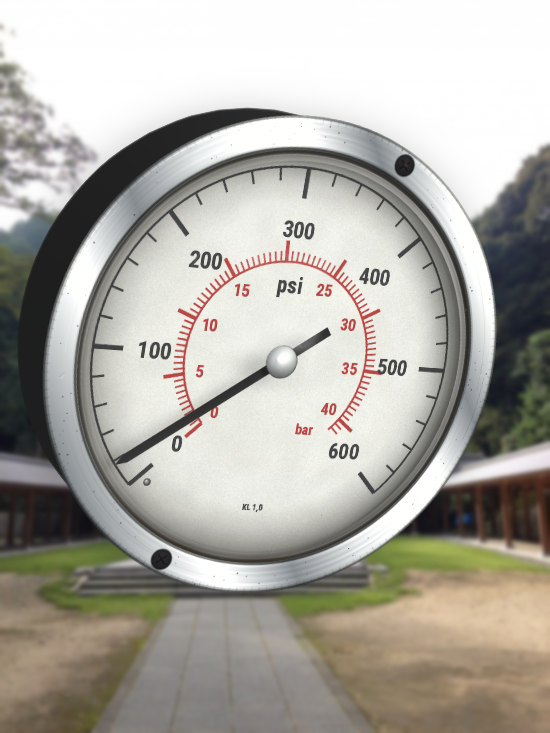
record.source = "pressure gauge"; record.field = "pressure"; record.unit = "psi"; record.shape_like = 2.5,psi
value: 20,psi
